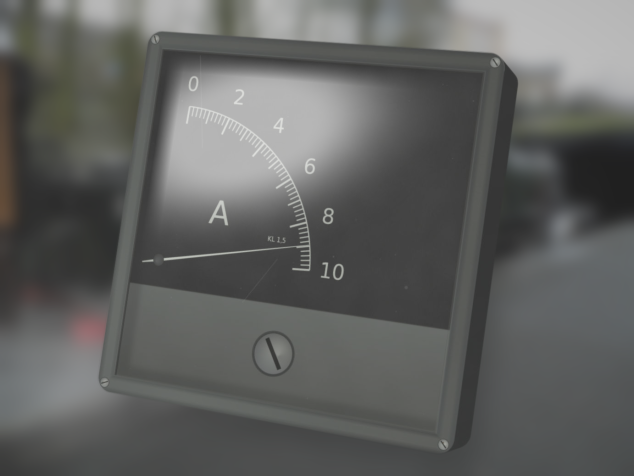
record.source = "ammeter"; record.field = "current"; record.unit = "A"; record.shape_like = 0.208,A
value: 9,A
